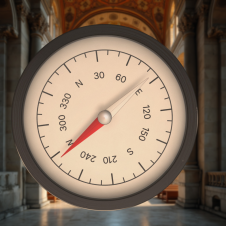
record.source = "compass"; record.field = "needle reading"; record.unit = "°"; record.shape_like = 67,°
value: 265,°
